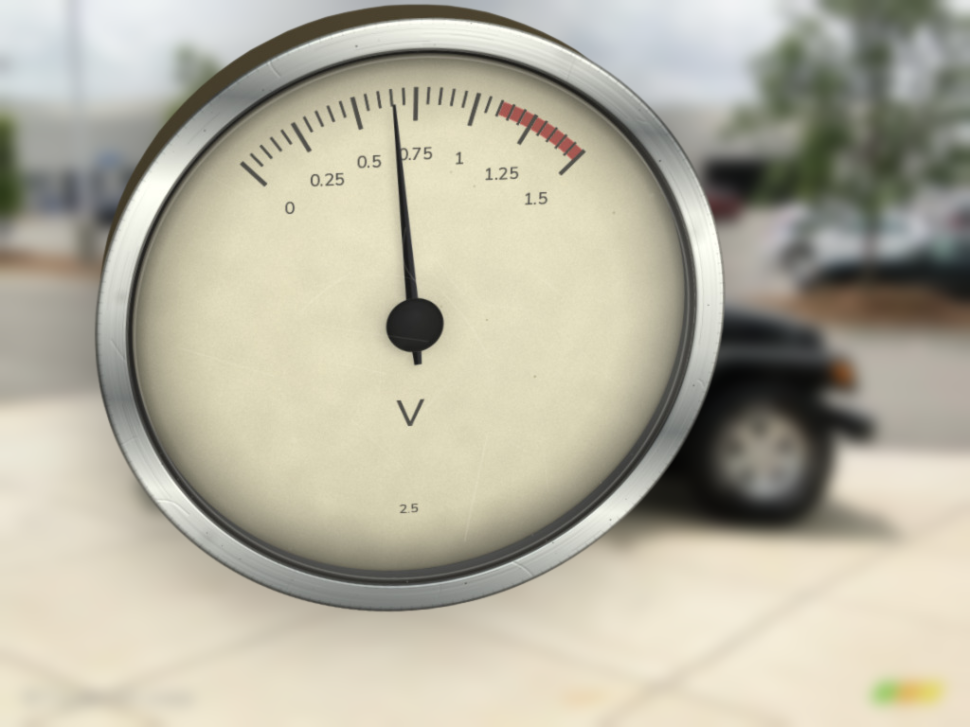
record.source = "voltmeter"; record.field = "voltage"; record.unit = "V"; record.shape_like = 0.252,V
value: 0.65,V
